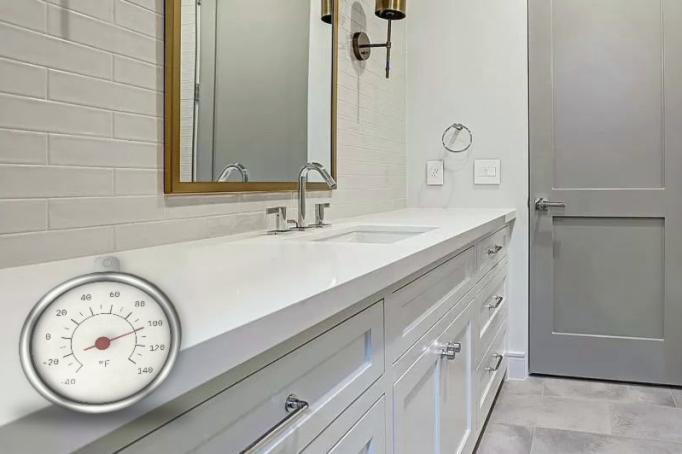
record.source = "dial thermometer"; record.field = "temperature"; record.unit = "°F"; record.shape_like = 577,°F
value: 100,°F
